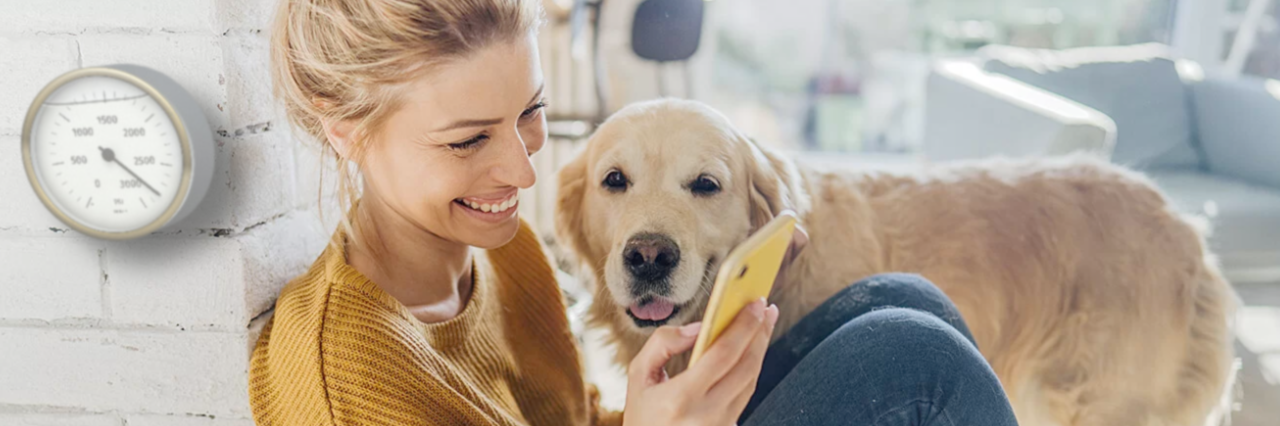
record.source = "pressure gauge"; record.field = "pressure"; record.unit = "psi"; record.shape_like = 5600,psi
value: 2800,psi
